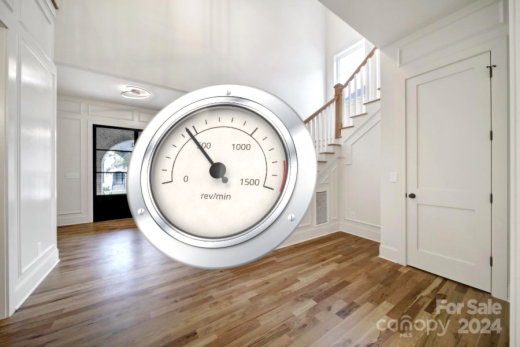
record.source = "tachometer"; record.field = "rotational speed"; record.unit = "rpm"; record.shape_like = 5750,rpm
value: 450,rpm
